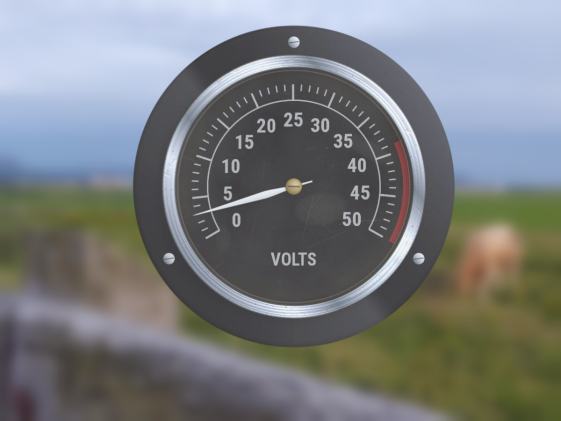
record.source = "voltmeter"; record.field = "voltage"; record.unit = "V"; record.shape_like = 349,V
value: 3,V
